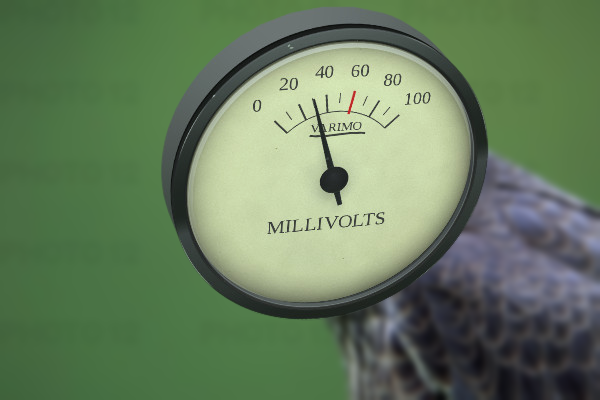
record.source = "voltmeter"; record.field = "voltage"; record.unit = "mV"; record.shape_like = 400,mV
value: 30,mV
